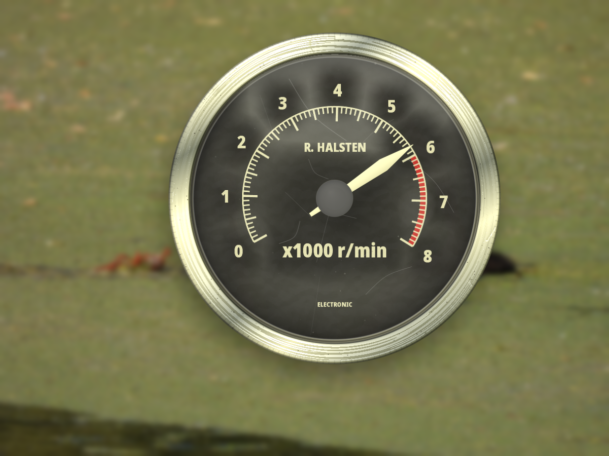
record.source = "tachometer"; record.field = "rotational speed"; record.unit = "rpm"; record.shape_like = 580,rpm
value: 5800,rpm
